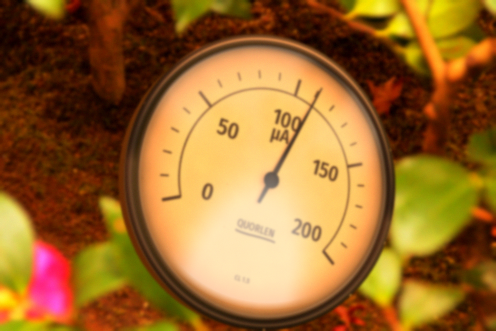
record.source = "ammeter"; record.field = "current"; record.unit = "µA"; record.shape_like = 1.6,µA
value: 110,µA
